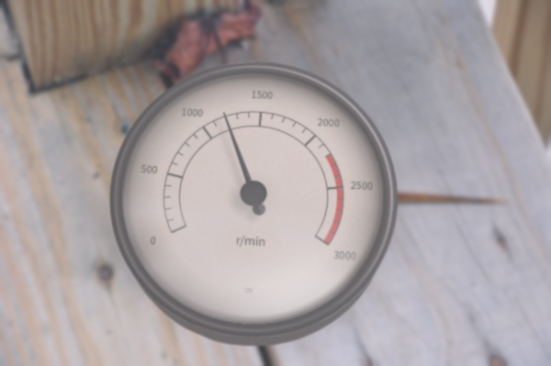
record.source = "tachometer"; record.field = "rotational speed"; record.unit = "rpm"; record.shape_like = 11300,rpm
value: 1200,rpm
